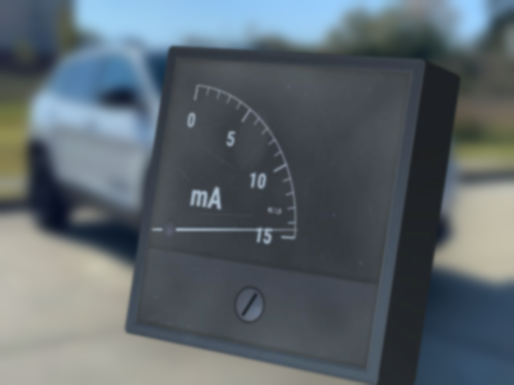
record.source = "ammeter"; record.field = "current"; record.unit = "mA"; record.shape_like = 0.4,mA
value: 14.5,mA
